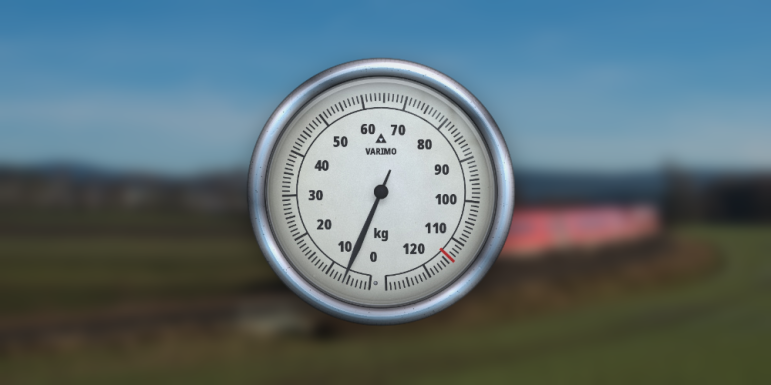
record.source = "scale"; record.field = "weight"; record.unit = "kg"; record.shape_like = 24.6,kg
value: 6,kg
